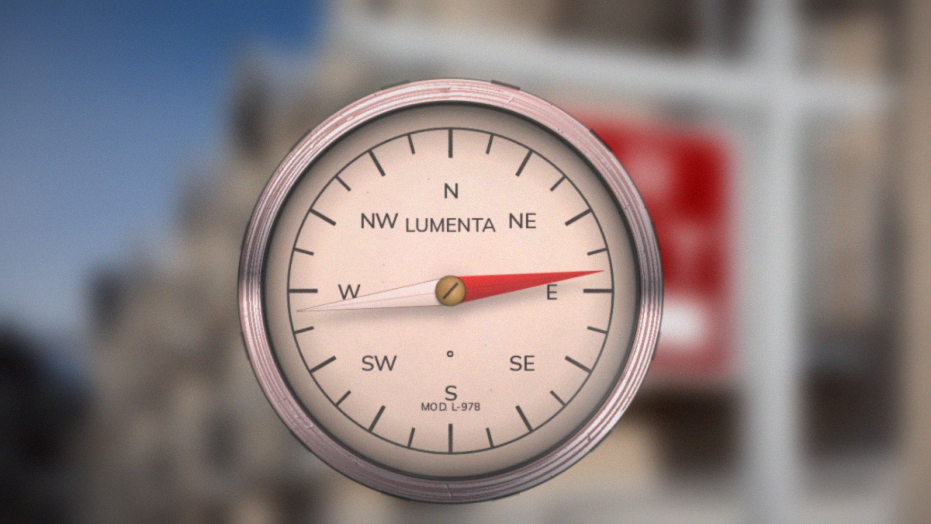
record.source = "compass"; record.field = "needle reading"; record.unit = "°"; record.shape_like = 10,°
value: 82.5,°
